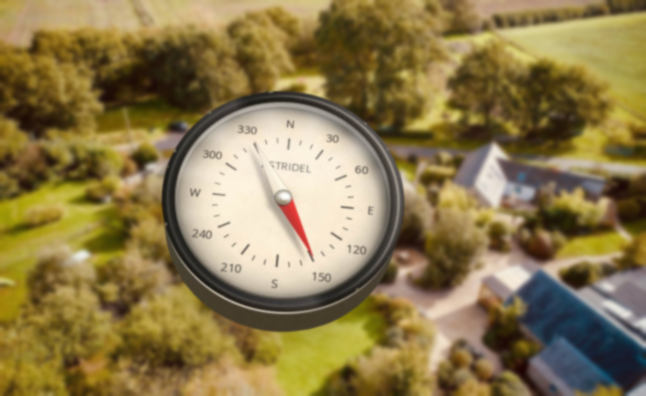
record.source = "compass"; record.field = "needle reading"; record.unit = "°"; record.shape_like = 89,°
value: 150,°
